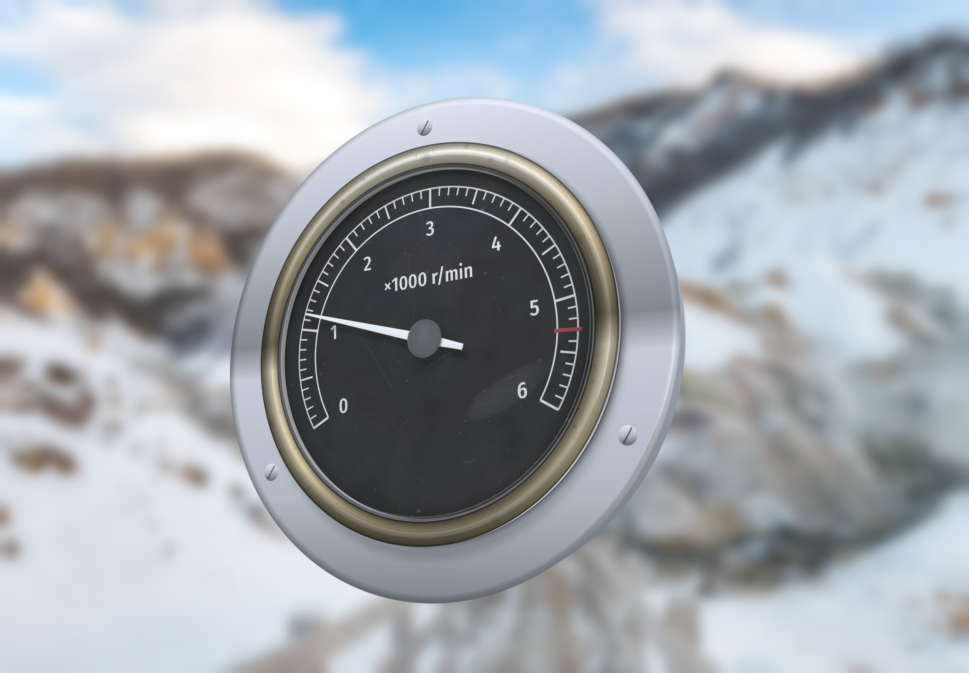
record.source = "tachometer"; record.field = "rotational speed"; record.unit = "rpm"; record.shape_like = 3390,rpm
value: 1150,rpm
